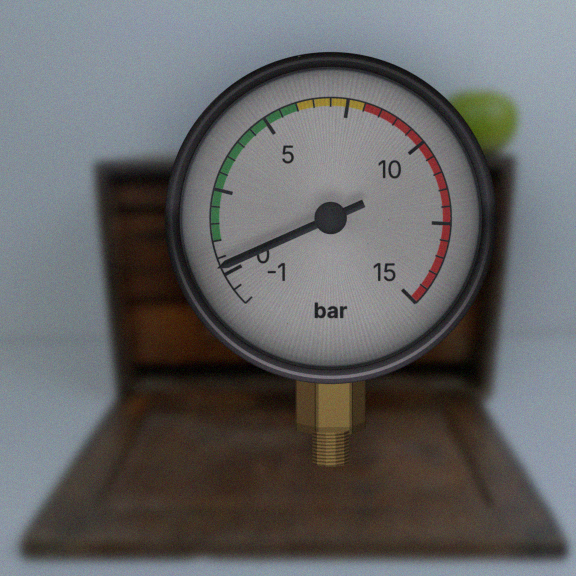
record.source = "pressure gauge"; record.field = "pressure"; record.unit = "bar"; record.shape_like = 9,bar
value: 0.25,bar
